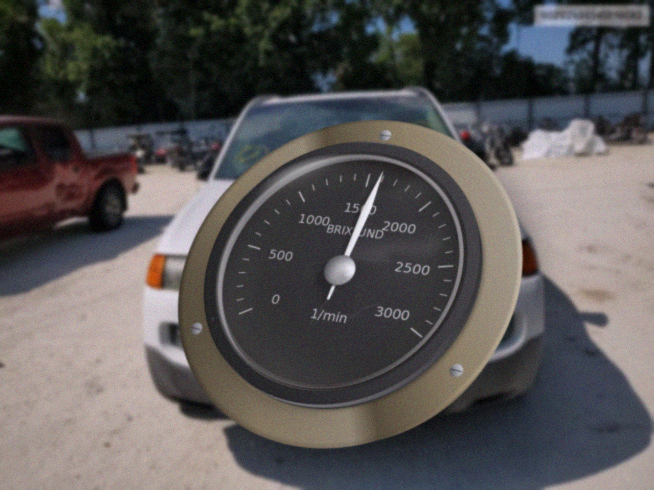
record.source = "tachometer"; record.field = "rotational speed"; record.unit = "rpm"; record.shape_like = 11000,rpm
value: 1600,rpm
